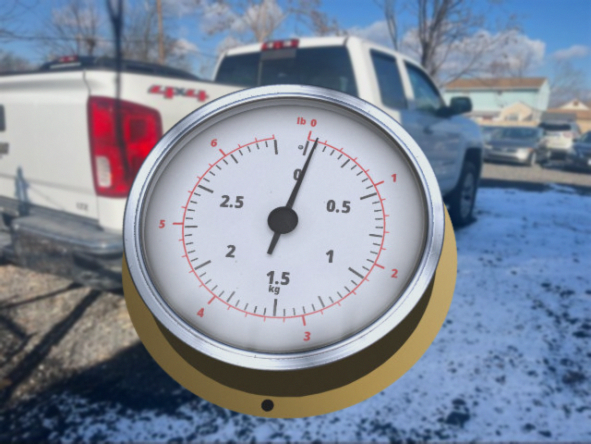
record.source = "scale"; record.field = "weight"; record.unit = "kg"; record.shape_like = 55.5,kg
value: 0.05,kg
